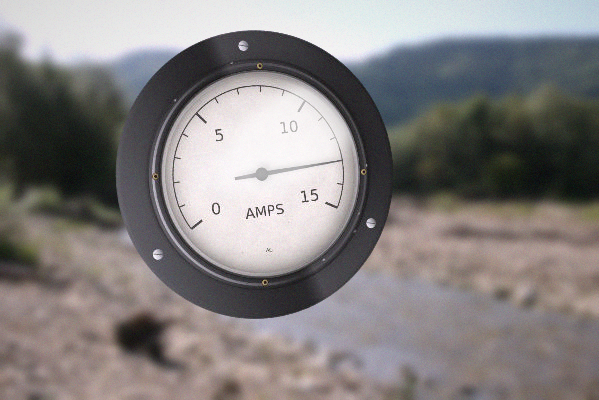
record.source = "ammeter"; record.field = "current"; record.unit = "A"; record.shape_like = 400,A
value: 13,A
